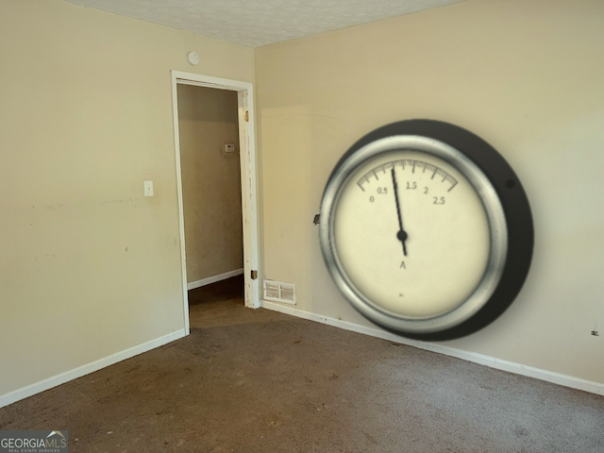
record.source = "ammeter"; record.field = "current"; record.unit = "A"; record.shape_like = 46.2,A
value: 1,A
